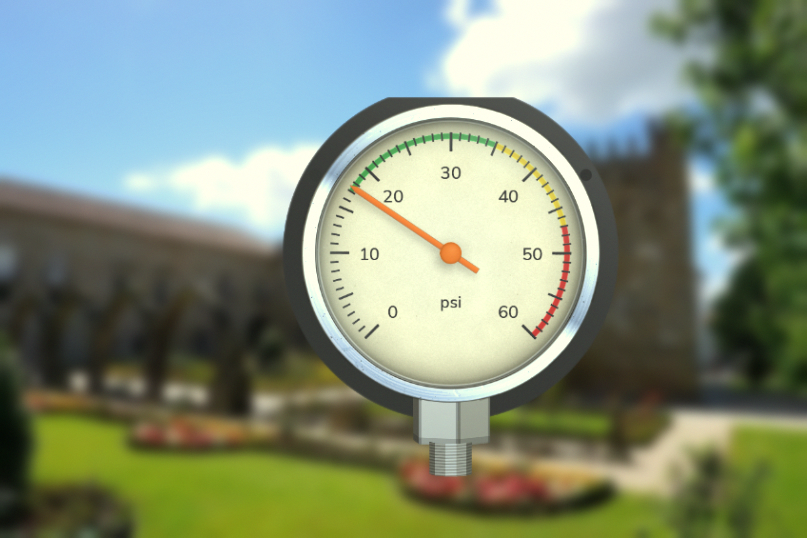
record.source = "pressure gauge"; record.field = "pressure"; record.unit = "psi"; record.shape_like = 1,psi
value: 17.5,psi
